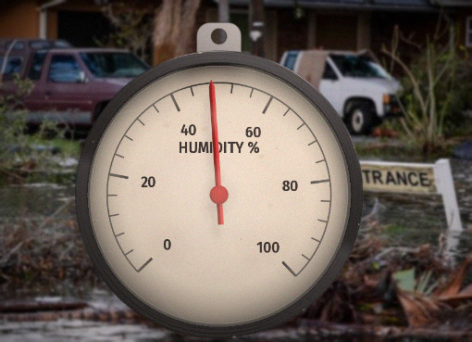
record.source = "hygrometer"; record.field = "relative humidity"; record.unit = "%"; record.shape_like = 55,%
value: 48,%
